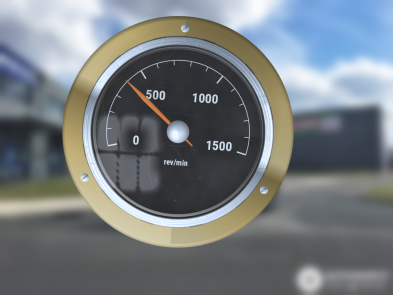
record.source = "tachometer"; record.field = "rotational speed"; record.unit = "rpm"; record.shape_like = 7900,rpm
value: 400,rpm
